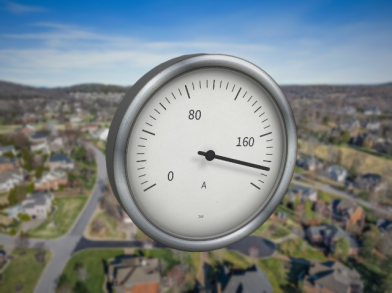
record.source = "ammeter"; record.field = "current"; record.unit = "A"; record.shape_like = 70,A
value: 185,A
